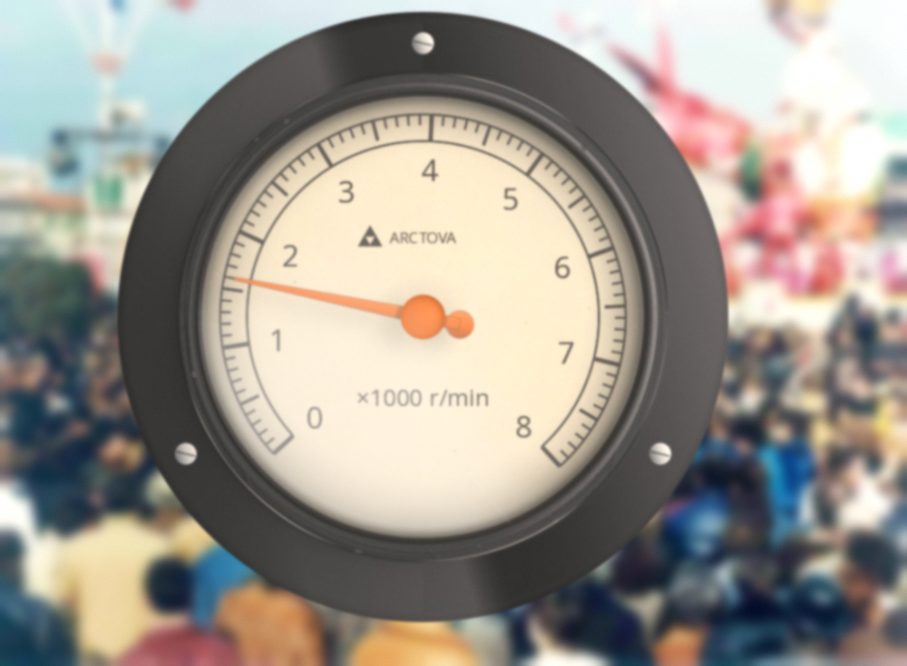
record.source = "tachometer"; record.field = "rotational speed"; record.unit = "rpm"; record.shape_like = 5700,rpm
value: 1600,rpm
